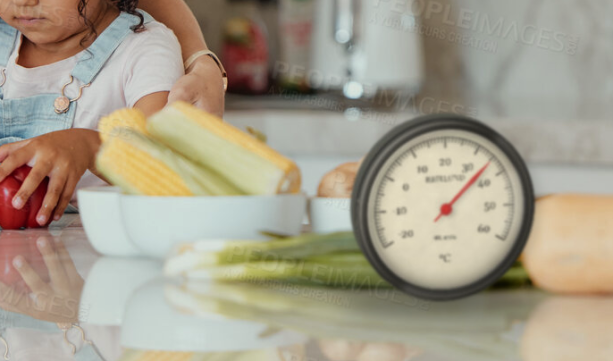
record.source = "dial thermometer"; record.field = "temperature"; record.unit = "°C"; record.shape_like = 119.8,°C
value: 35,°C
